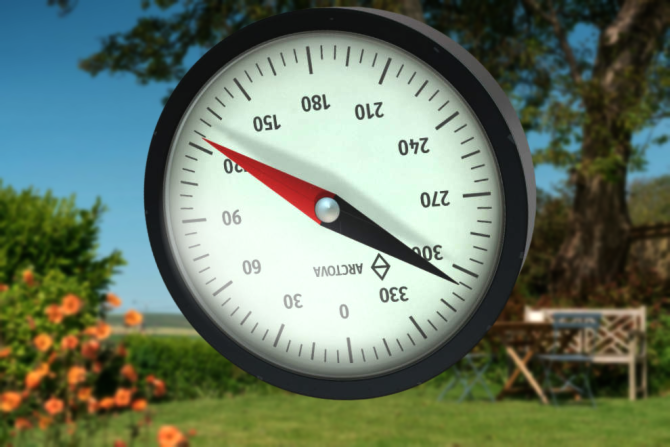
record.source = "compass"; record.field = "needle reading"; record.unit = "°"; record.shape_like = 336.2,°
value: 125,°
